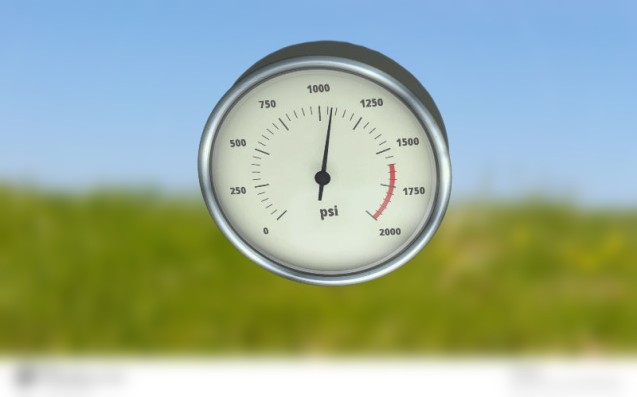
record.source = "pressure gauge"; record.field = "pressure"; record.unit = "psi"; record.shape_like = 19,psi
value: 1075,psi
